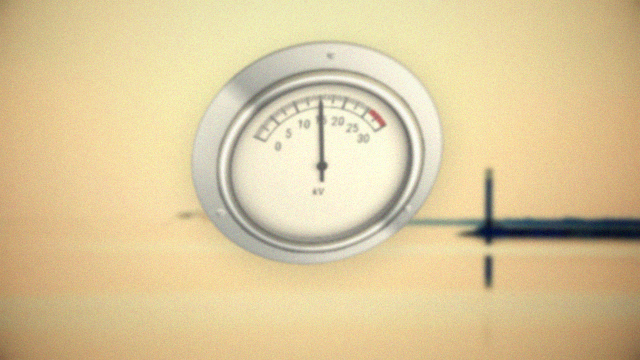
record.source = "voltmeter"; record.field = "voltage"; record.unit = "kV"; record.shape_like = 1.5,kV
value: 15,kV
